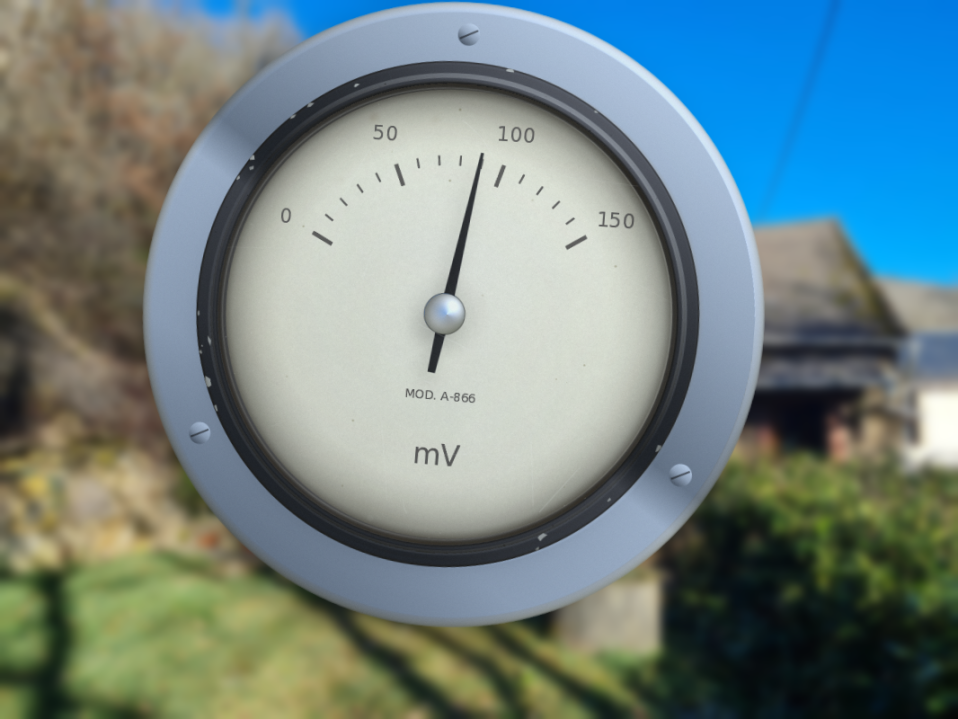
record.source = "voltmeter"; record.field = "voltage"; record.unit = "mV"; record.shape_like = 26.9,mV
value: 90,mV
